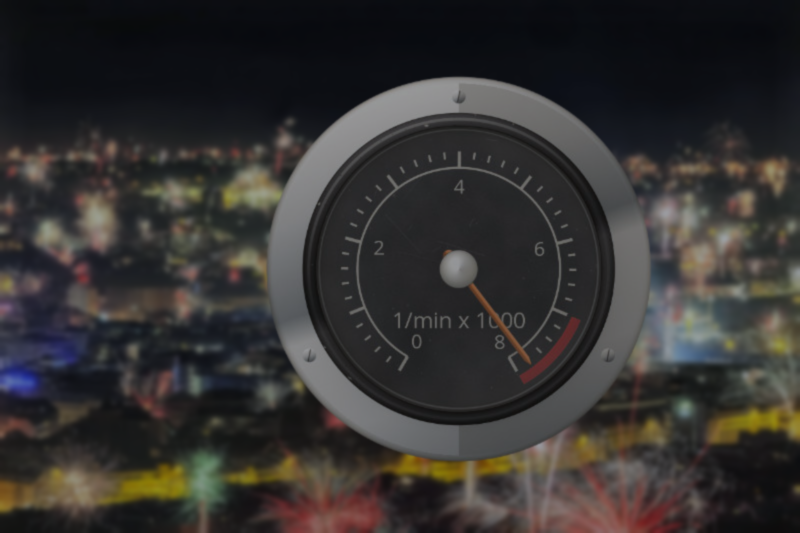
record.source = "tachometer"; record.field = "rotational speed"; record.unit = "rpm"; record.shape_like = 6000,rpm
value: 7800,rpm
